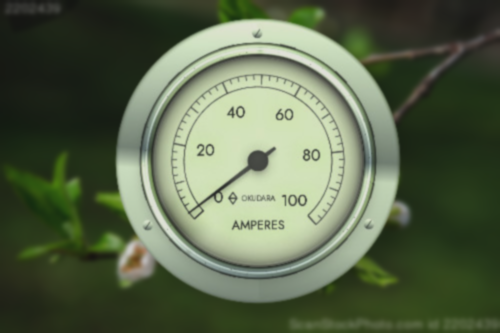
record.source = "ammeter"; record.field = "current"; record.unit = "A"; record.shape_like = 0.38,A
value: 2,A
